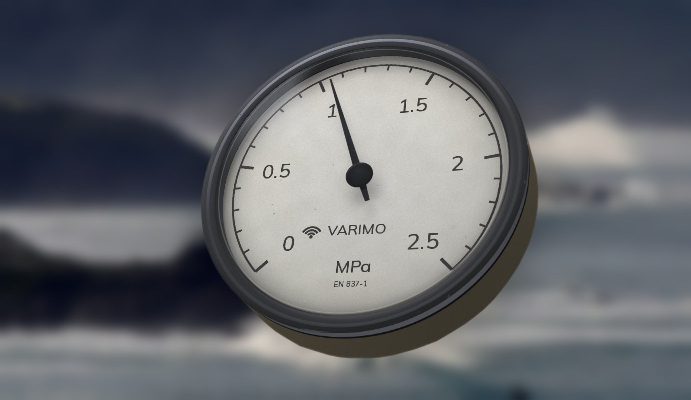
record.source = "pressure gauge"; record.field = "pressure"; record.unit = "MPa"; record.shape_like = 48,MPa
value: 1.05,MPa
